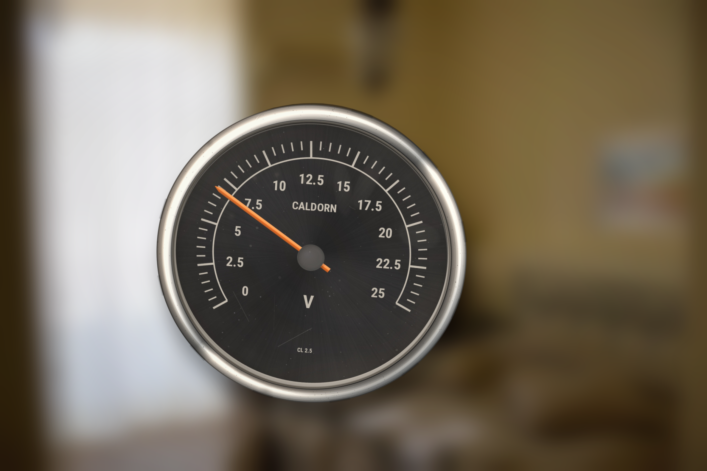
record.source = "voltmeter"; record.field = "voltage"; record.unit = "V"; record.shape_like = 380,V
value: 7,V
